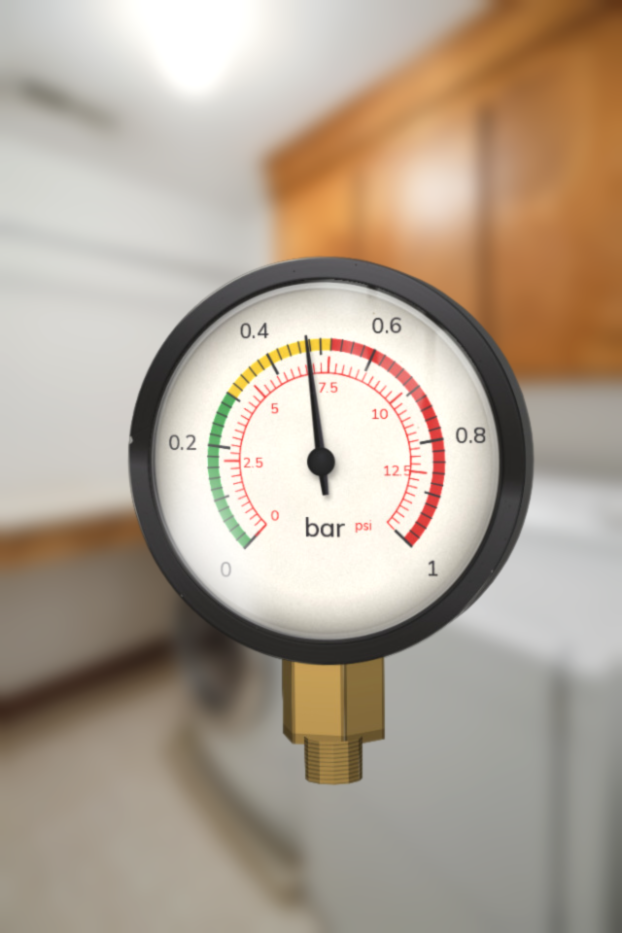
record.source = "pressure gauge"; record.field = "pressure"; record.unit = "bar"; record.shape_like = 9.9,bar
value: 0.48,bar
